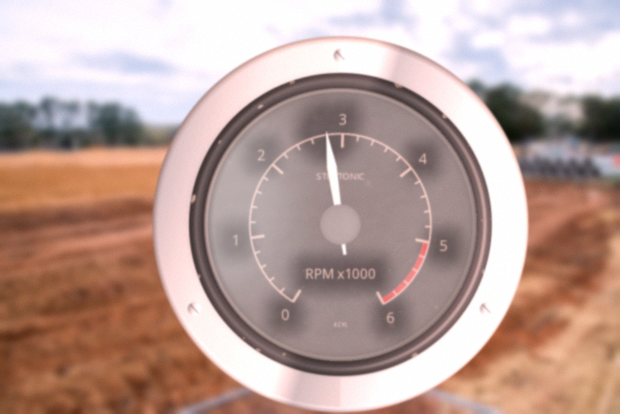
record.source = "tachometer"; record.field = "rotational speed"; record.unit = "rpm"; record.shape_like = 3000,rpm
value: 2800,rpm
